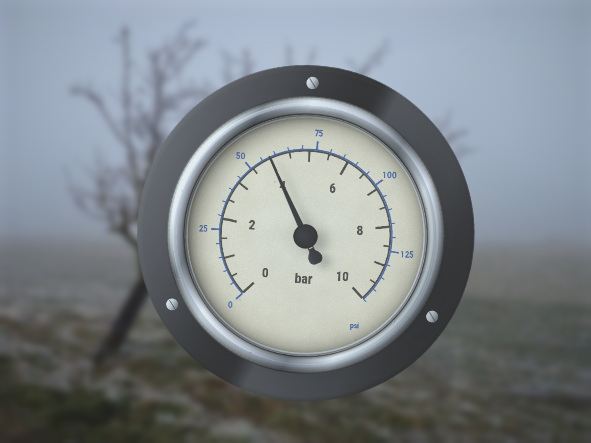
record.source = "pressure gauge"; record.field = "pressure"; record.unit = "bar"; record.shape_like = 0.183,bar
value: 4,bar
